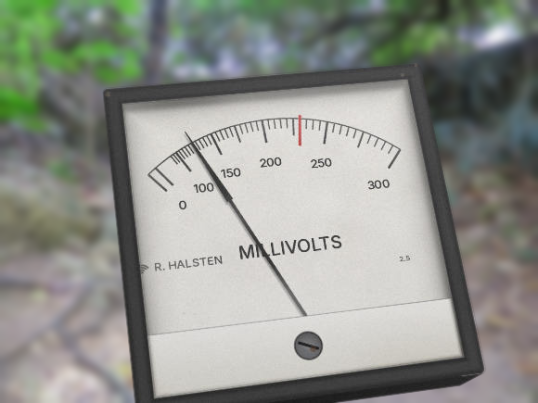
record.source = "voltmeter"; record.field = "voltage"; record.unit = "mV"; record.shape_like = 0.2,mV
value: 125,mV
